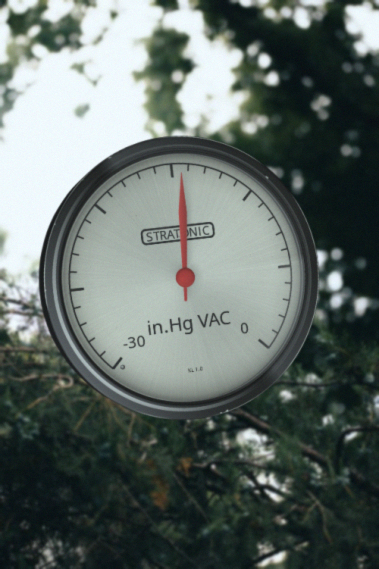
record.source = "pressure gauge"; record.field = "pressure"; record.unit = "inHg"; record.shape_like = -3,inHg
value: -14.5,inHg
